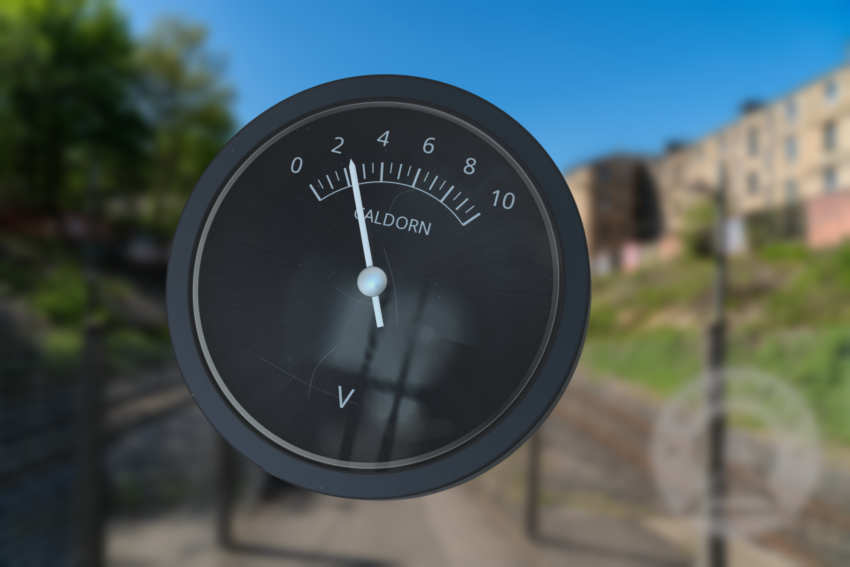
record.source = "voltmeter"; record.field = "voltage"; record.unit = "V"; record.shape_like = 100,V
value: 2.5,V
